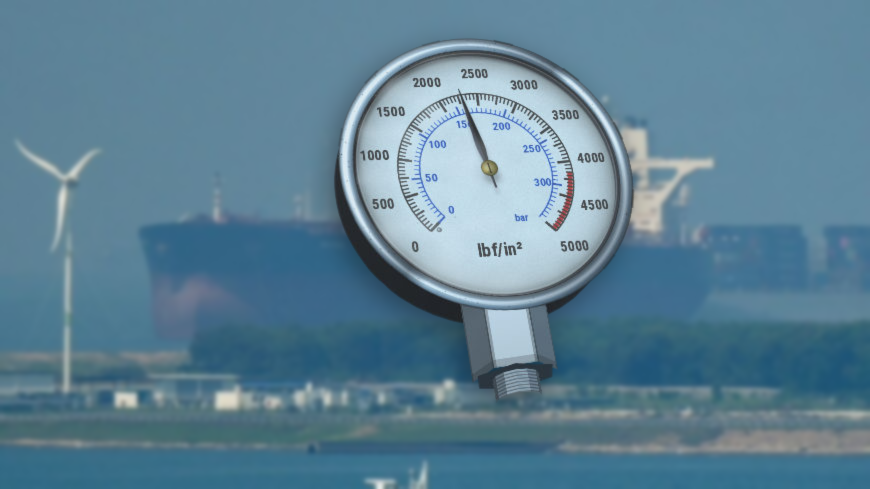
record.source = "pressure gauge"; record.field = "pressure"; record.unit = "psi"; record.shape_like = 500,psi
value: 2250,psi
